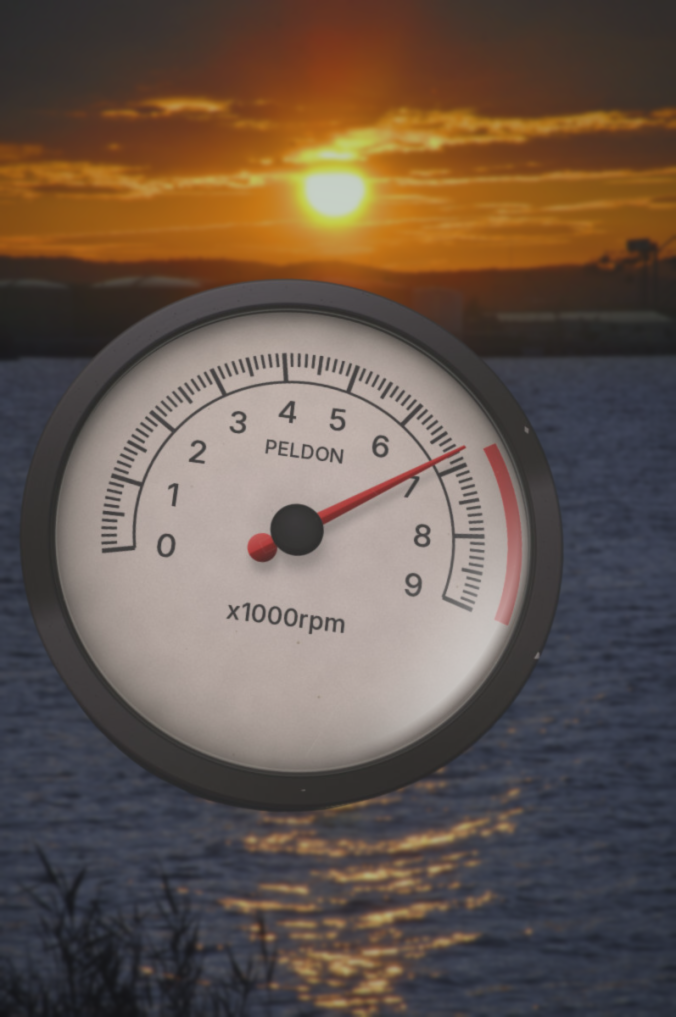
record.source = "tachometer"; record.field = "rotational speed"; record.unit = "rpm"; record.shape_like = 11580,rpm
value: 6800,rpm
